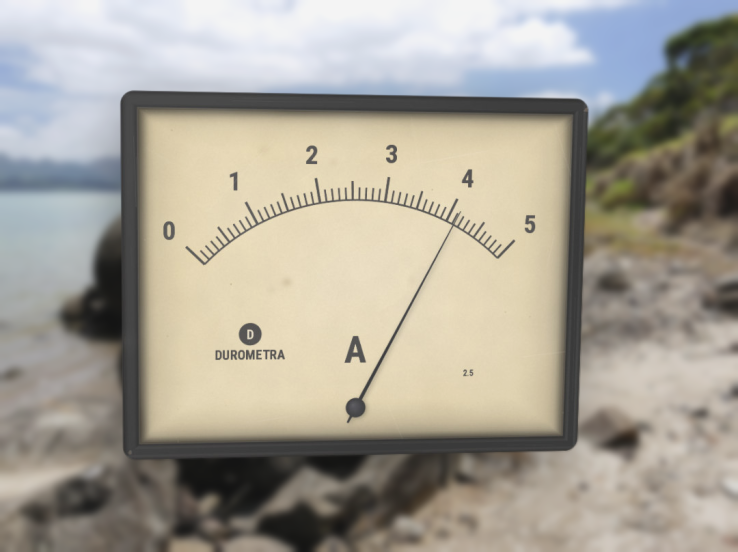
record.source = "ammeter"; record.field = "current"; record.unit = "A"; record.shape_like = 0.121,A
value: 4.1,A
